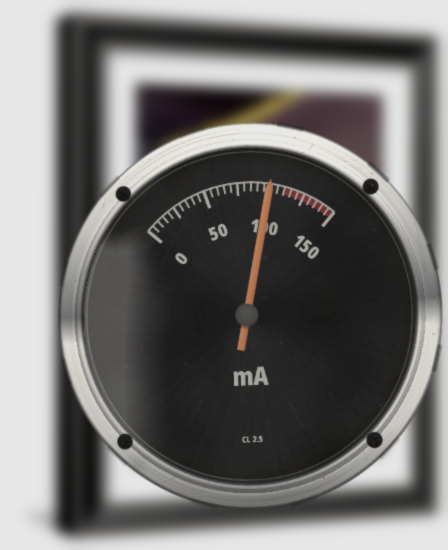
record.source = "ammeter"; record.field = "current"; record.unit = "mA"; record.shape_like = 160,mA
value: 100,mA
